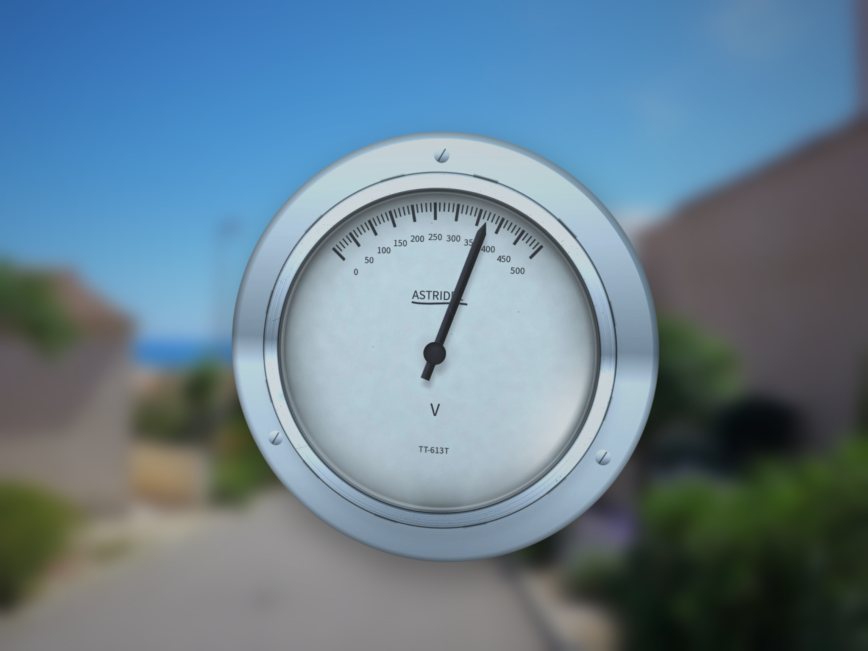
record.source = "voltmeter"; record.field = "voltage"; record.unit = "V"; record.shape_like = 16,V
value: 370,V
